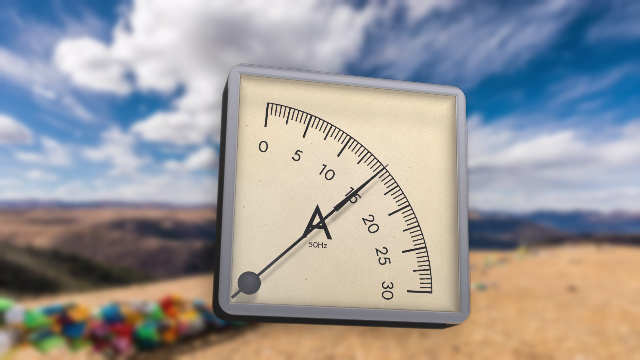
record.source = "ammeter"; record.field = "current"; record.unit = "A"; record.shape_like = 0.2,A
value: 15,A
